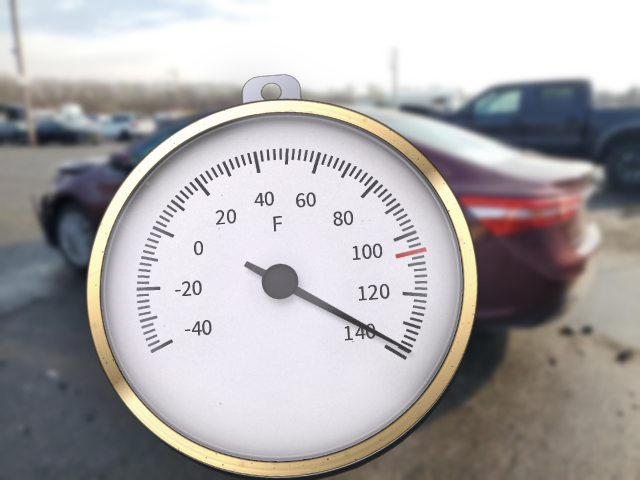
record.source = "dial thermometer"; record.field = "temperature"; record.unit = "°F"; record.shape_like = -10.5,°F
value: 138,°F
